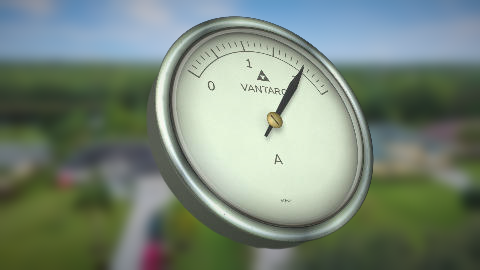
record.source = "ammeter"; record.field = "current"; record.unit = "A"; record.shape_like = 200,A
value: 2,A
